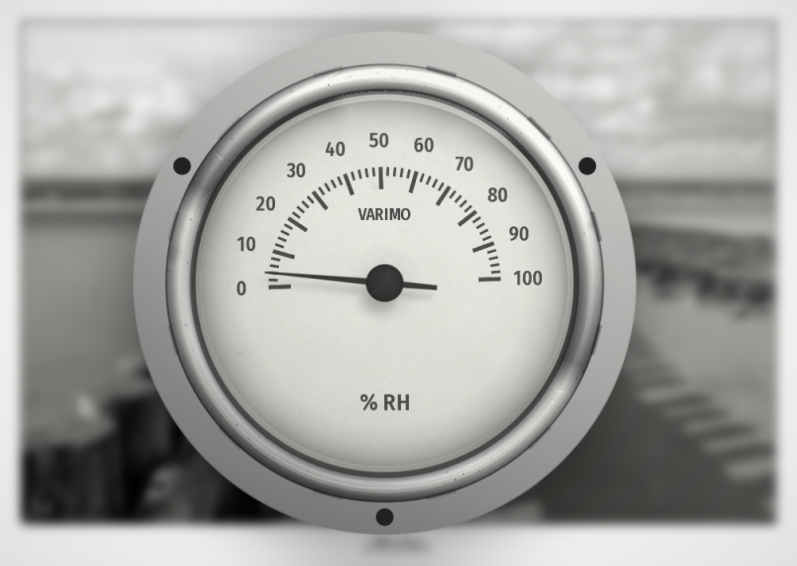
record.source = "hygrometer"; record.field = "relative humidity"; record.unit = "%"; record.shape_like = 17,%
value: 4,%
